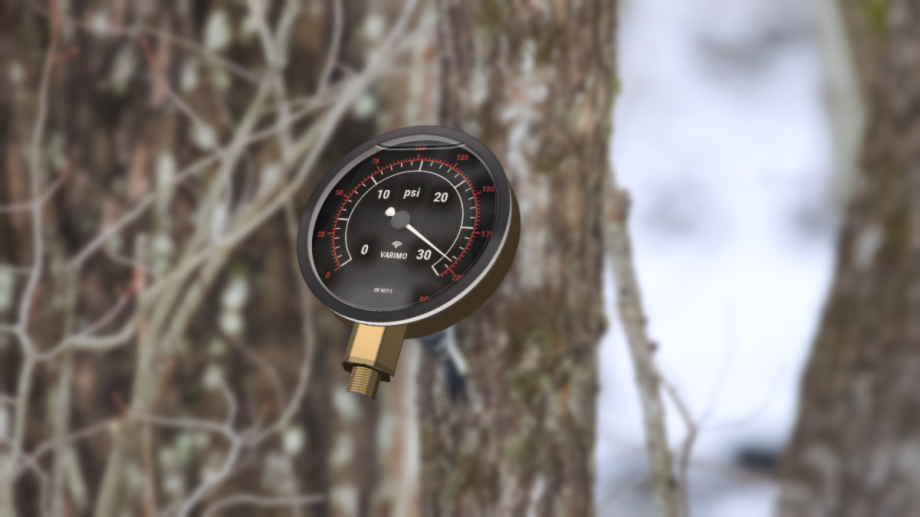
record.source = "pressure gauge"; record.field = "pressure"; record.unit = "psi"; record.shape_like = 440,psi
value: 28.5,psi
